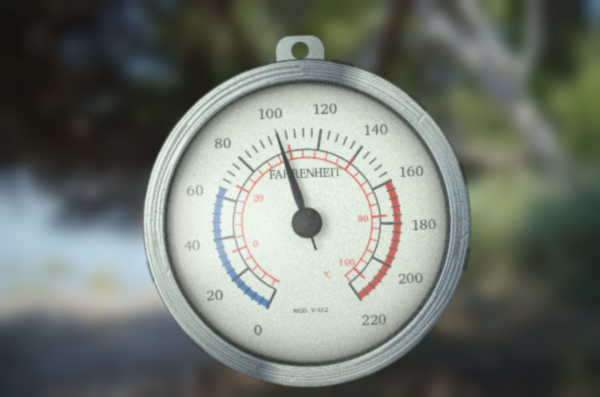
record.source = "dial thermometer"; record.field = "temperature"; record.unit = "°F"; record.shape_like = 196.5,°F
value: 100,°F
